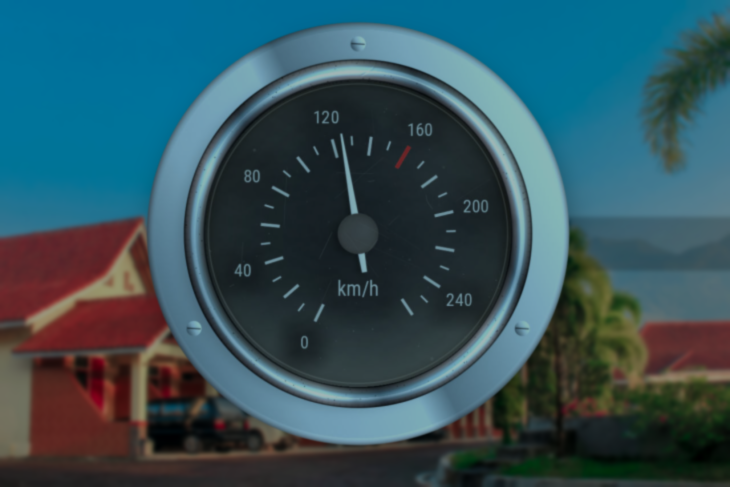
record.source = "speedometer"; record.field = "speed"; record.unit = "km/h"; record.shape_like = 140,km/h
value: 125,km/h
